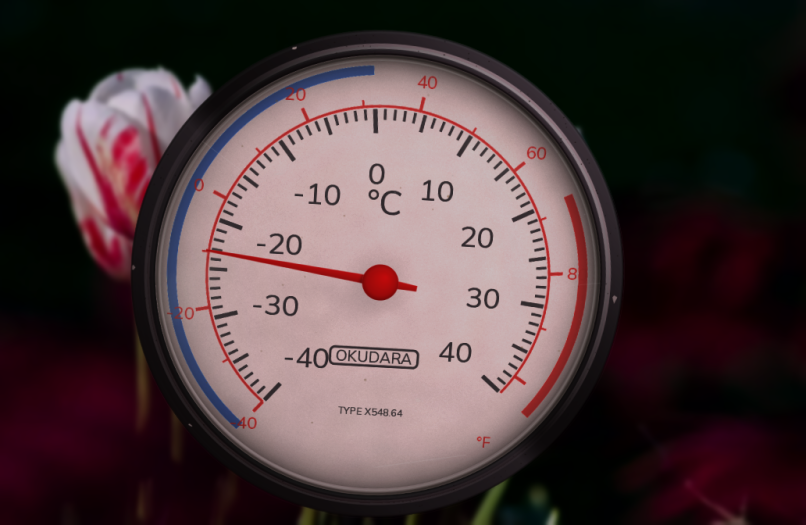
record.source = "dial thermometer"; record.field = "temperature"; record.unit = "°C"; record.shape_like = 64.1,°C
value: -23,°C
